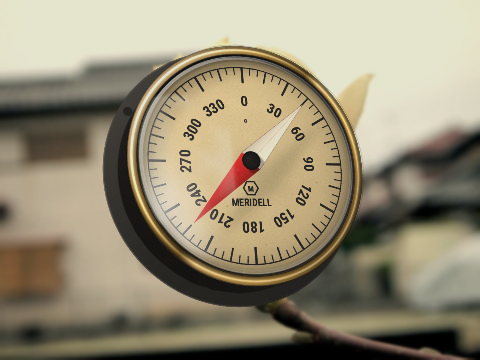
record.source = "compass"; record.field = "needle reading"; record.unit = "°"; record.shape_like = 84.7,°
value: 225,°
